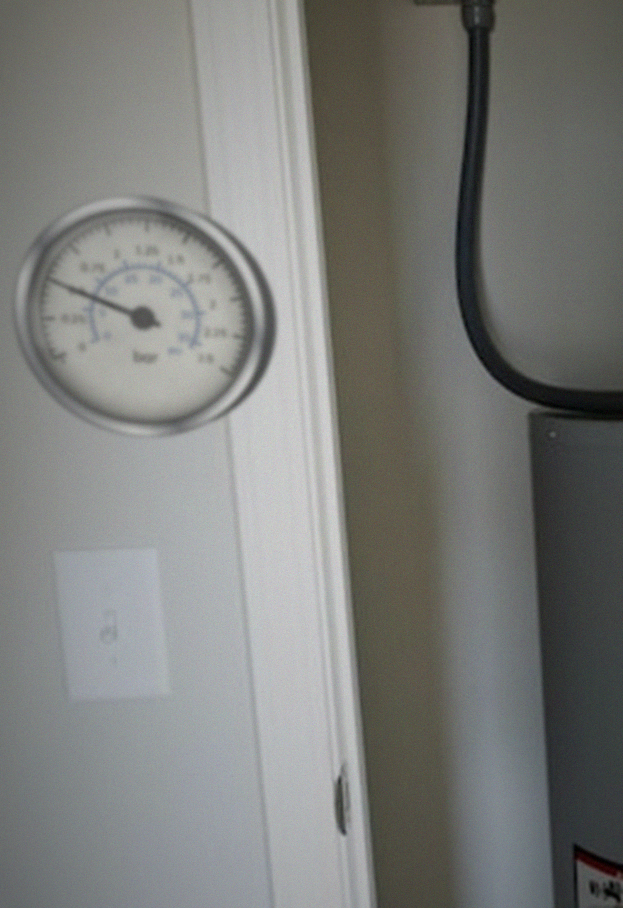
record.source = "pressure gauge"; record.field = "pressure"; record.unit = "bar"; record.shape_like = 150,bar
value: 0.5,bar
